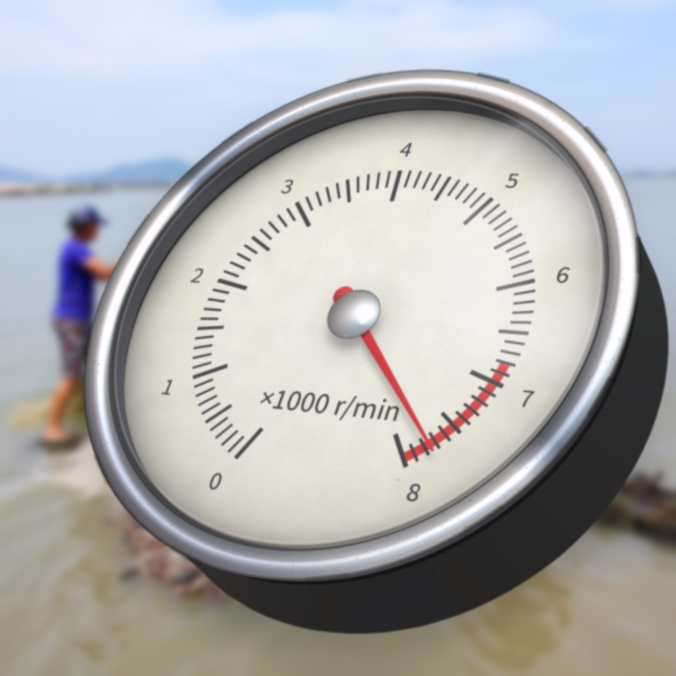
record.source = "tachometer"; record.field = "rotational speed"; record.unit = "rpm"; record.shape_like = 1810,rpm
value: 7750,rpm
